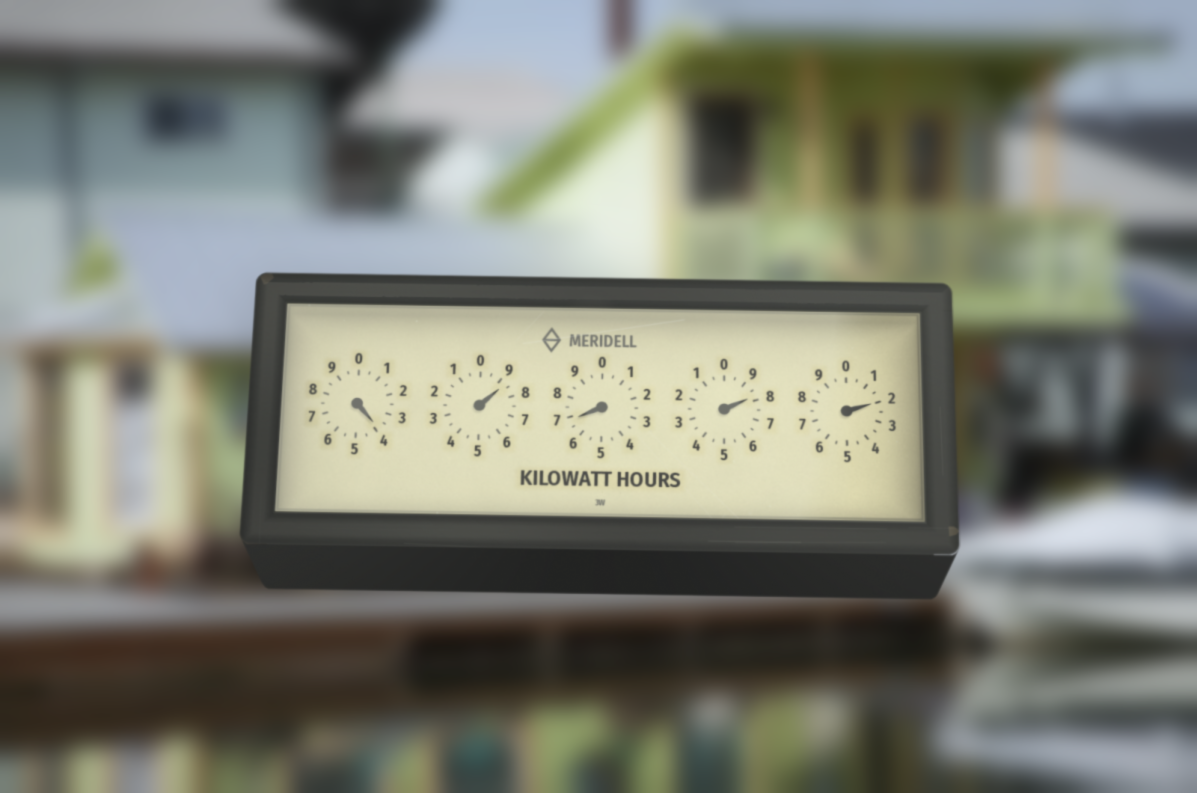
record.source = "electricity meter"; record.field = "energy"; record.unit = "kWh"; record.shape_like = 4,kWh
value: 38682,kWh
